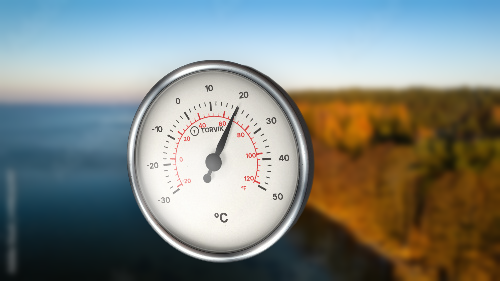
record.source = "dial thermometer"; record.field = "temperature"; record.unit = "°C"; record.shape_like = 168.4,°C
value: 20,°C
